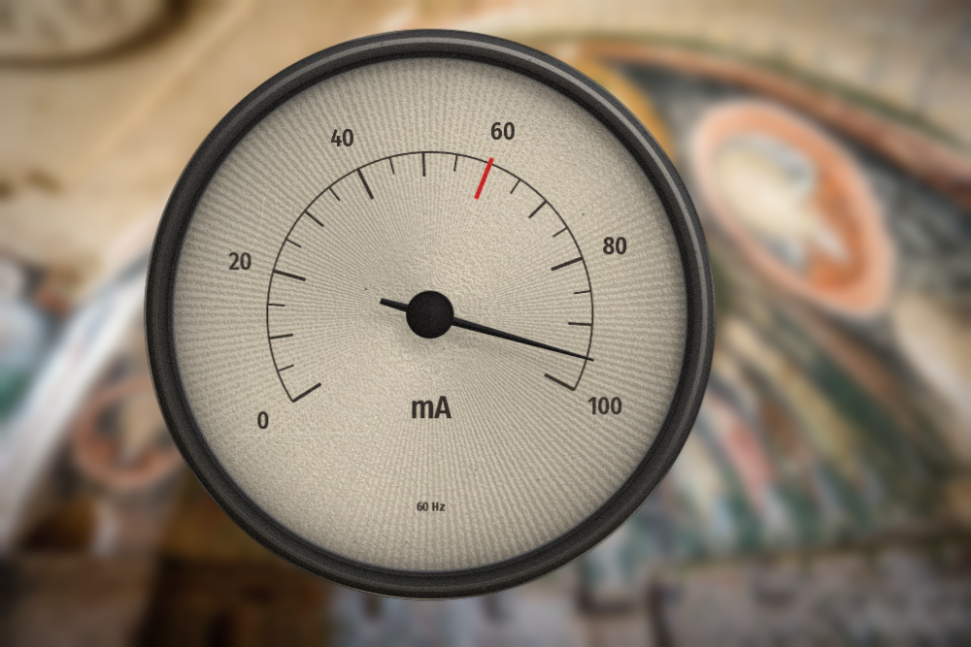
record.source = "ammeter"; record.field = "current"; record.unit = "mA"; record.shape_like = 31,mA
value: 95,mA
